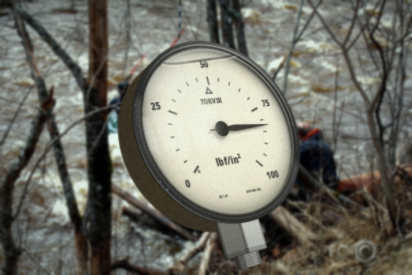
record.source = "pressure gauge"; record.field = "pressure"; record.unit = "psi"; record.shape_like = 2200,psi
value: 82.5,psi
